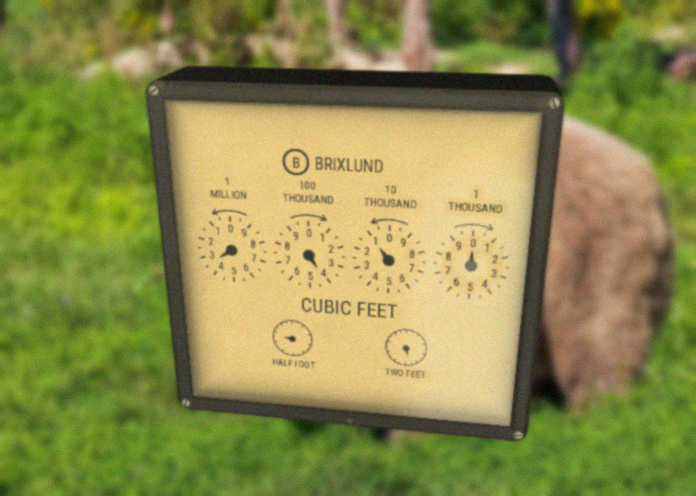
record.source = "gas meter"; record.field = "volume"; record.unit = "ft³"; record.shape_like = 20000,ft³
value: 341000,ft³
